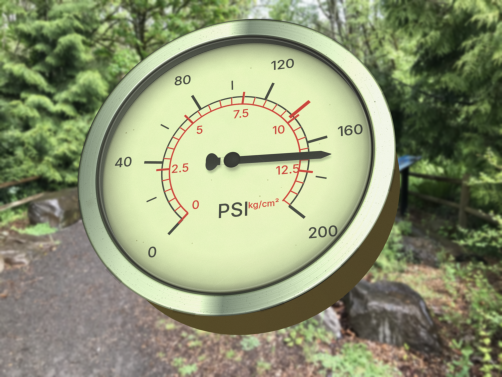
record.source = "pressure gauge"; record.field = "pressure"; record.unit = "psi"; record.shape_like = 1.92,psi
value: 170,psi
